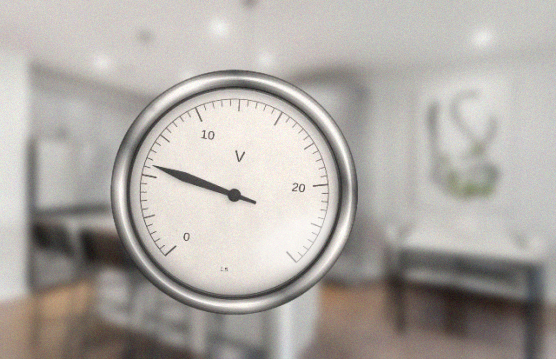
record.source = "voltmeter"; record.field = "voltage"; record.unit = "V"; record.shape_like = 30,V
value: 5.75,V
